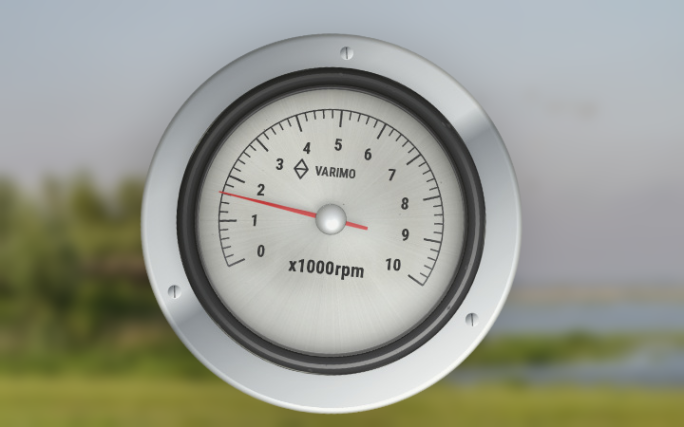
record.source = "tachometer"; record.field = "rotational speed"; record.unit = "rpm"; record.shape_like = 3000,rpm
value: 1600,rpm
